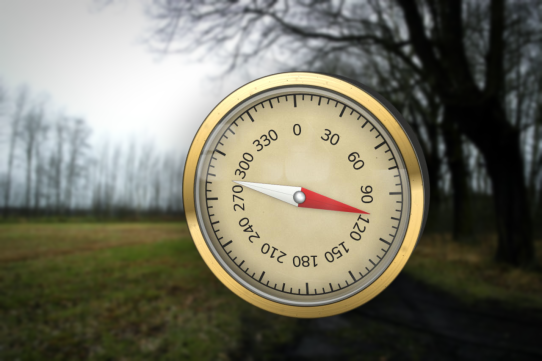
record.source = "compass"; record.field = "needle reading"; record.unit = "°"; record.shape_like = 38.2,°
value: 105,°
